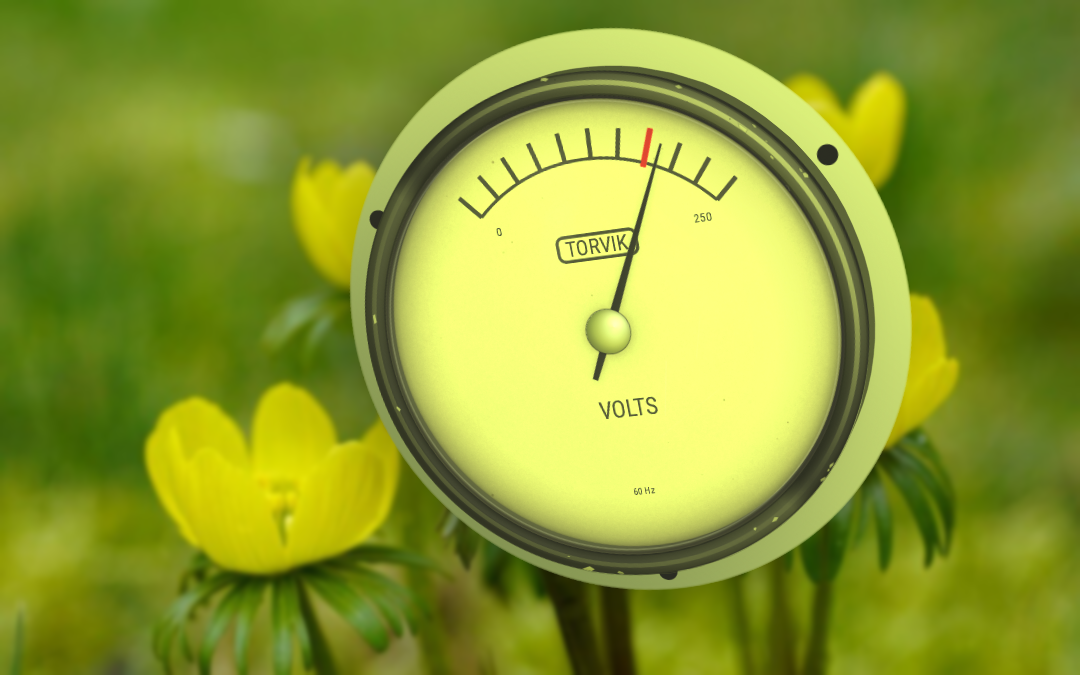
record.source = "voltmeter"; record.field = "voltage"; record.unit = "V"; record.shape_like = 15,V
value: 187.5,V
